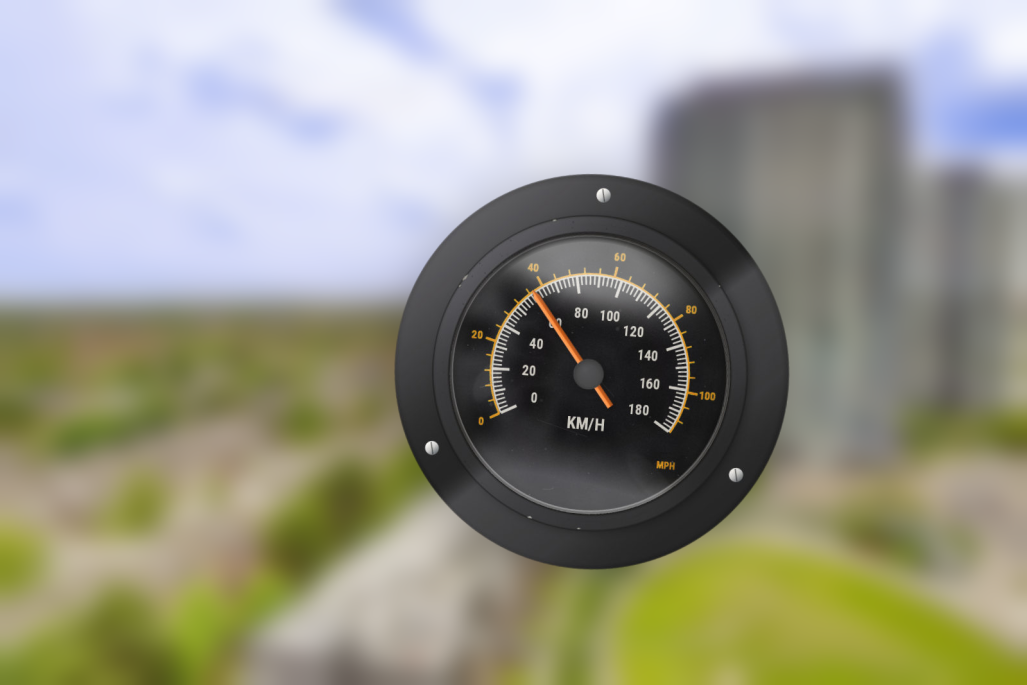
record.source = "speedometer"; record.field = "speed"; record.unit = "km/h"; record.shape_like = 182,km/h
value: 60,km/h
